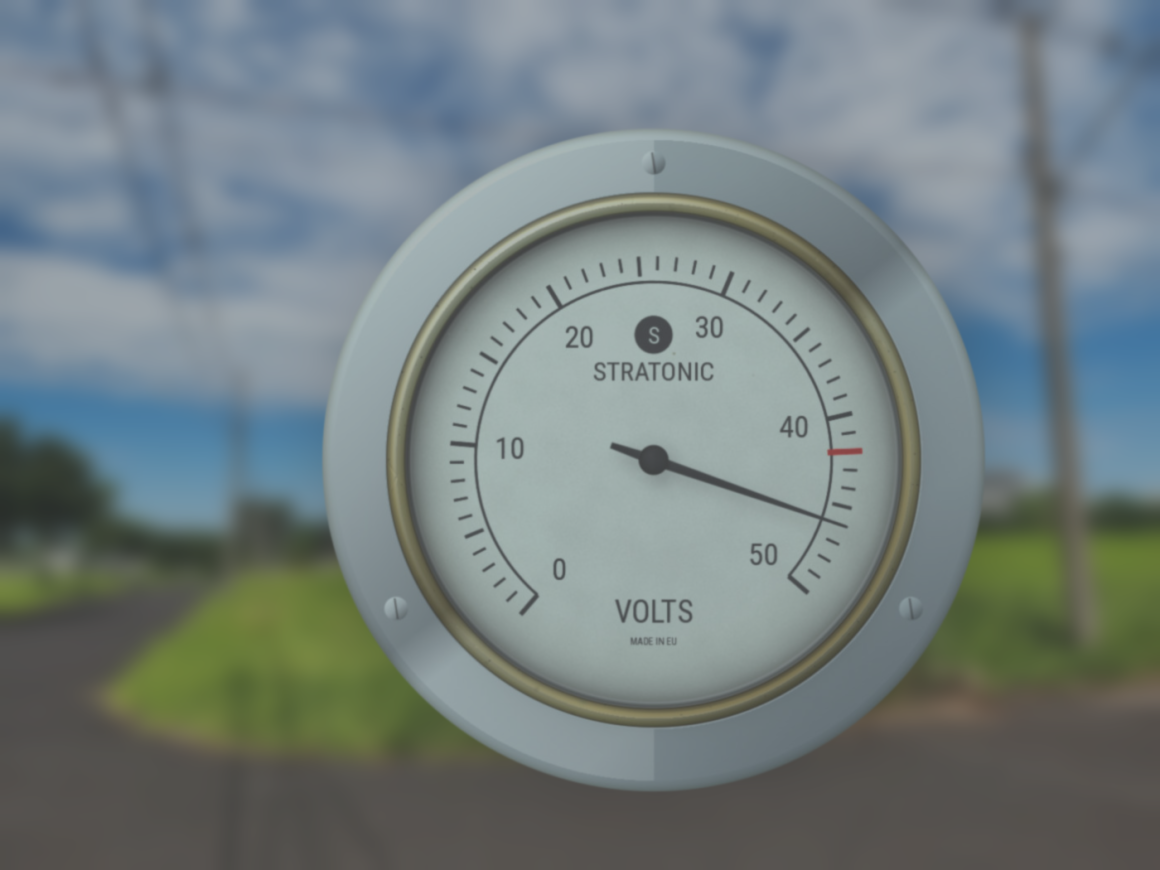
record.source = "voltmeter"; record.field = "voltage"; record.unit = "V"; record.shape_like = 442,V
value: 46,V
